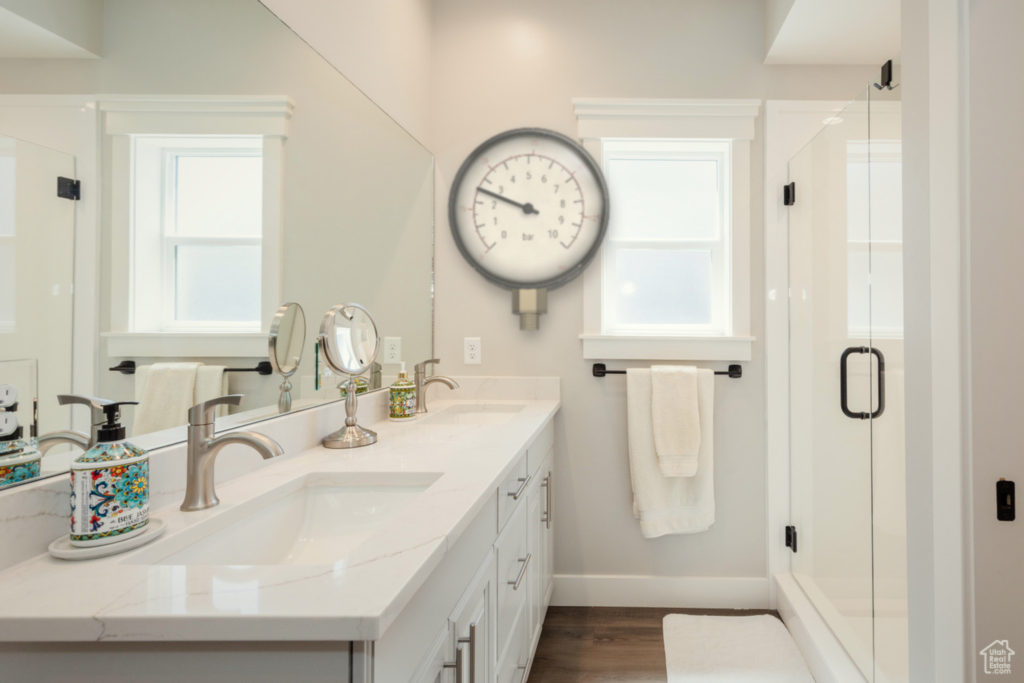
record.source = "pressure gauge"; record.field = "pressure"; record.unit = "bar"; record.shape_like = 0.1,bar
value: 2.5,bar
